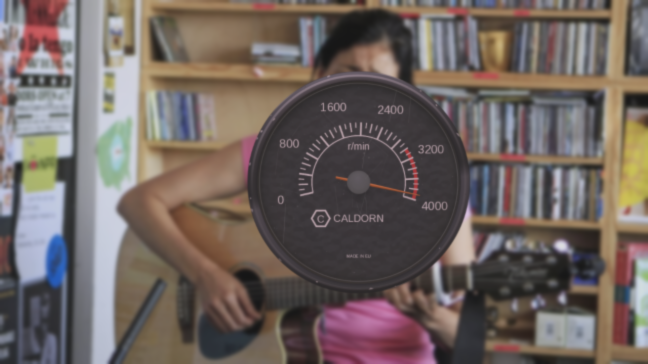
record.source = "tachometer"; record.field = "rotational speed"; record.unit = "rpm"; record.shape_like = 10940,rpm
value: 3900,rpm
